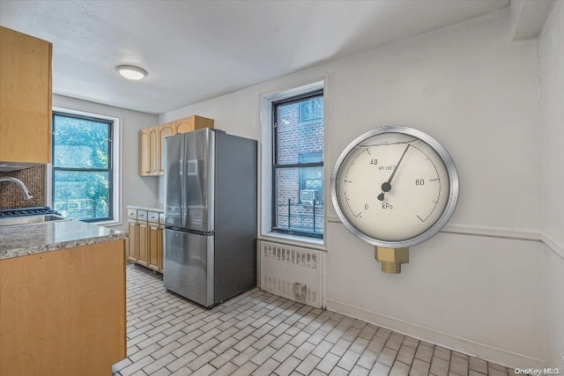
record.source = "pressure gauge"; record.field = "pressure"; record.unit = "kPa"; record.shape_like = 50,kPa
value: 60,kPa
